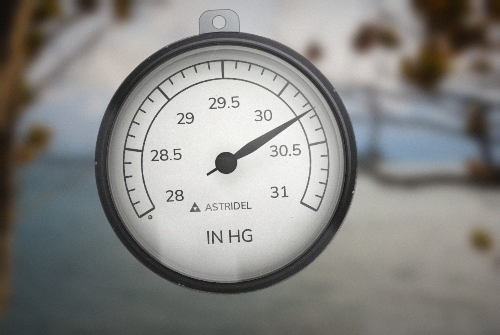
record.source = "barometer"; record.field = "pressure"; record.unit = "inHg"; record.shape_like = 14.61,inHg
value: 30.25,inHg
